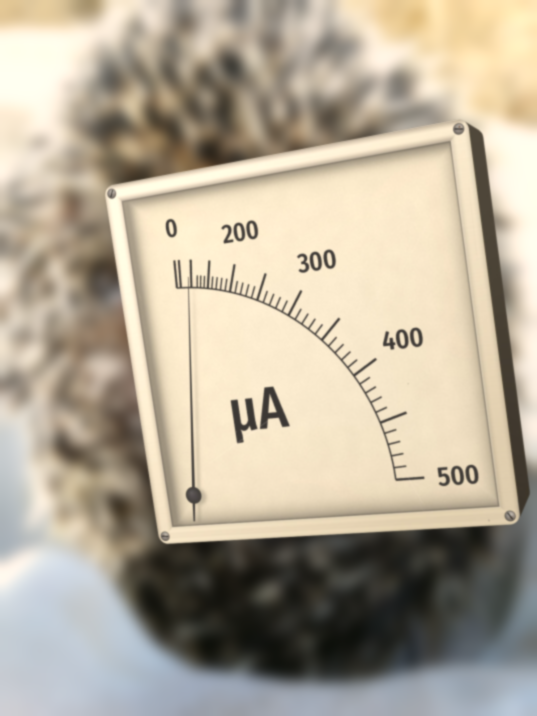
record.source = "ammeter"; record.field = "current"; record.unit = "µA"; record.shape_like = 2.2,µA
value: 100,µA
